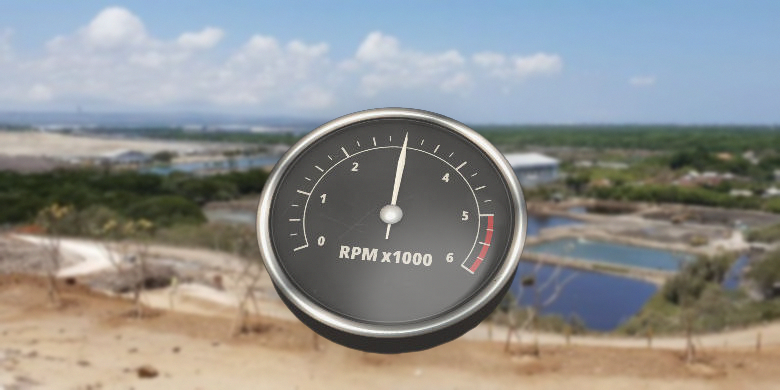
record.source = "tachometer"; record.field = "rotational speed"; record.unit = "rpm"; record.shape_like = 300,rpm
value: 3000,rpm
